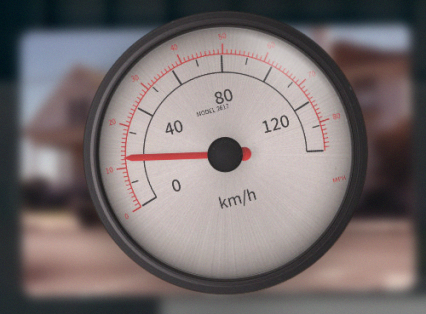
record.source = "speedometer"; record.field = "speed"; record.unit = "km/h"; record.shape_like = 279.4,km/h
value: 20,km/h
